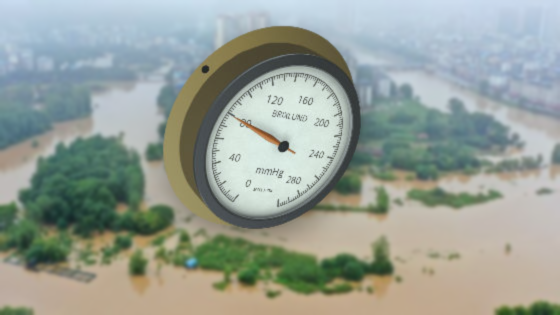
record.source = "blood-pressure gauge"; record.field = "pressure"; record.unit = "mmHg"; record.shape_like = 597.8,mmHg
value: 80,mmHg
